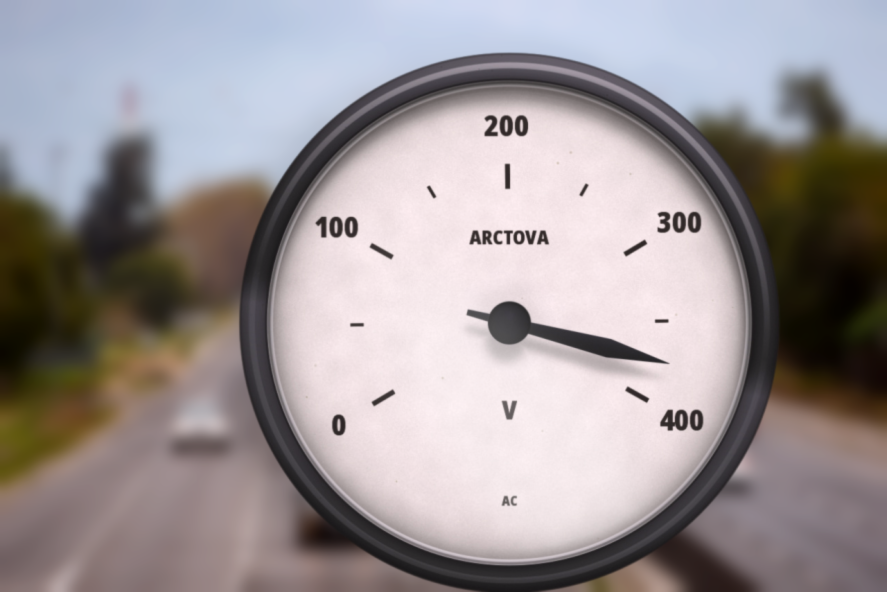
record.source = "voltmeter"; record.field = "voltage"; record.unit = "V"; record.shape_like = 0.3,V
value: 375,V
